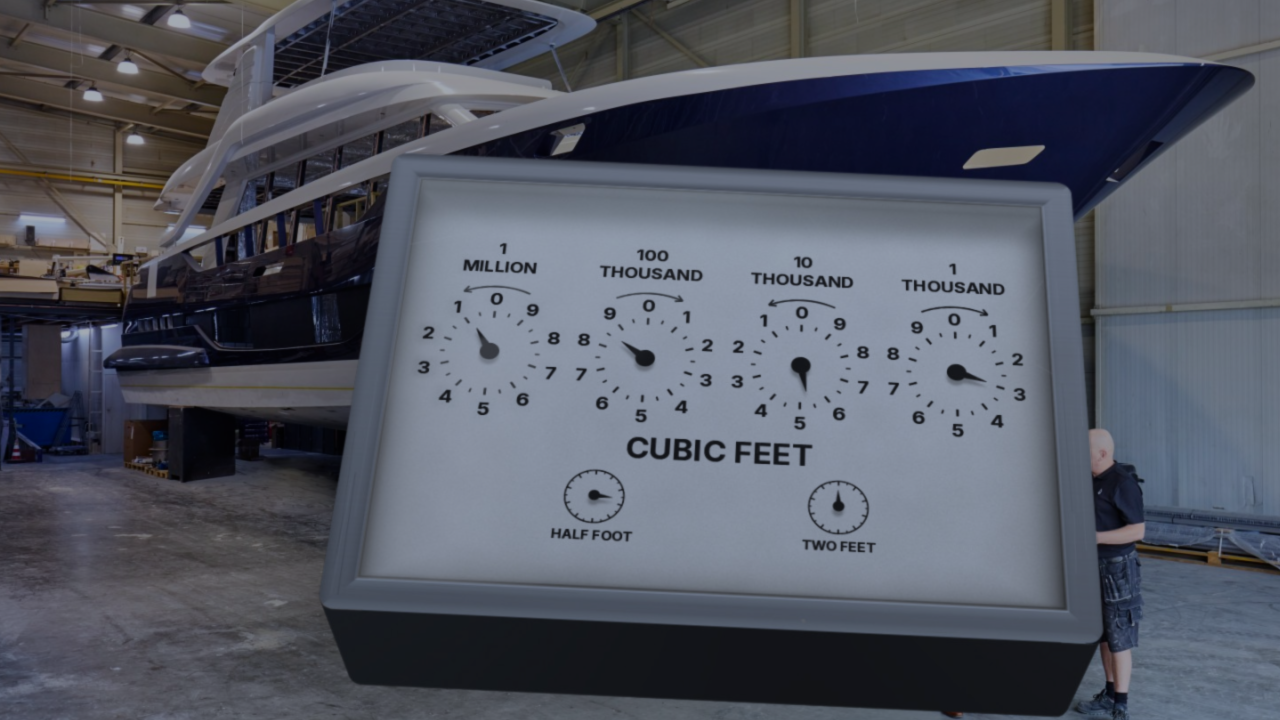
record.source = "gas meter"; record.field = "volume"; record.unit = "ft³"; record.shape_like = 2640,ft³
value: 85300,ft³
